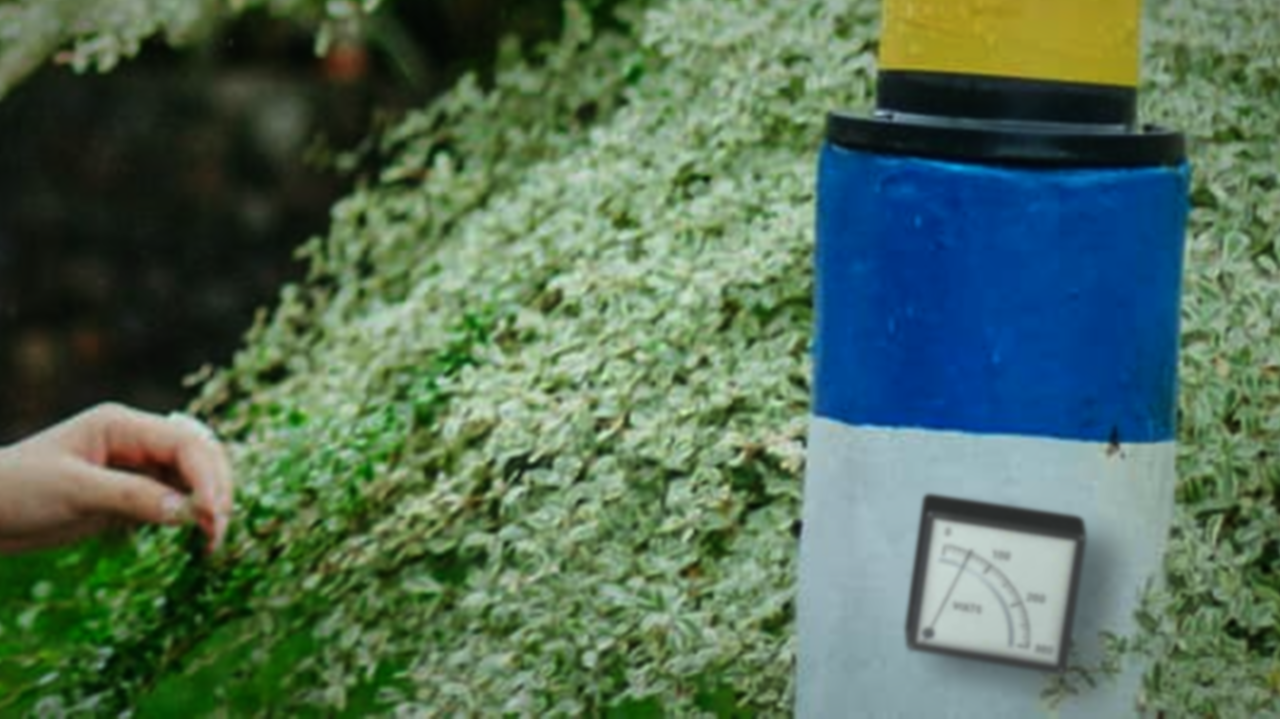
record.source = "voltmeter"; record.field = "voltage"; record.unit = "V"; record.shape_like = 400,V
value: 50,V
